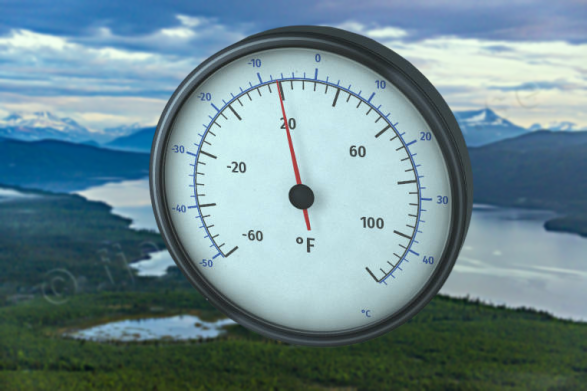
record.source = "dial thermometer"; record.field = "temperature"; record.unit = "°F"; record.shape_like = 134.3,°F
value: 20,°F
